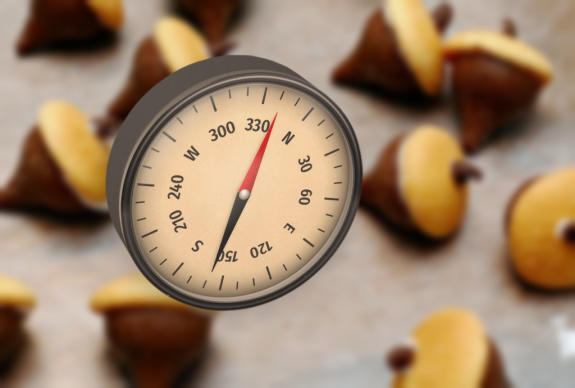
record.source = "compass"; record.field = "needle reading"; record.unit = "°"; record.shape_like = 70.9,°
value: 340,°
